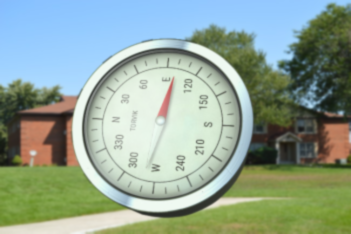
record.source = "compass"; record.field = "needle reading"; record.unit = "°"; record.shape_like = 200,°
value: 100,°
